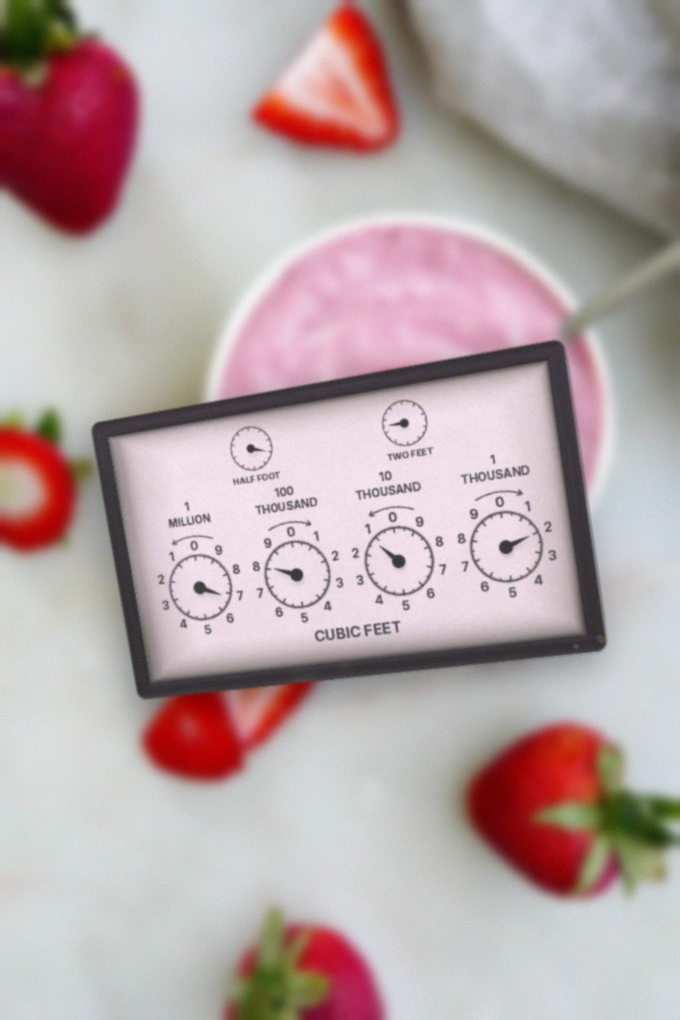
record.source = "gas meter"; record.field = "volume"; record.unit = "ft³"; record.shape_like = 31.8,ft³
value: 681200,ft³
